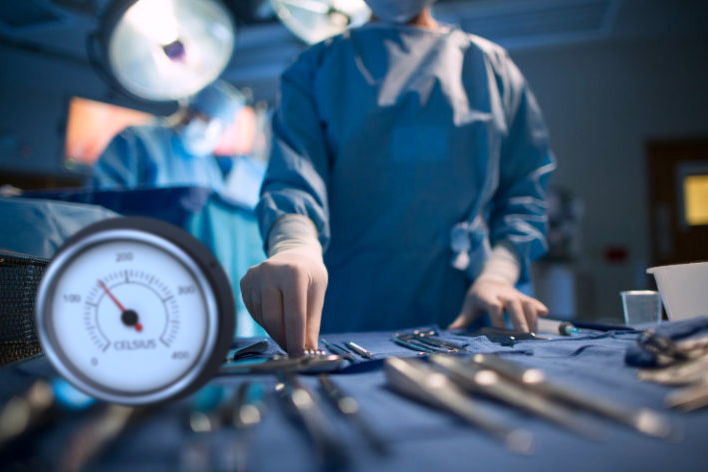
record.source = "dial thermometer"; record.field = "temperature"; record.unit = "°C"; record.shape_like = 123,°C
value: 150,°C
